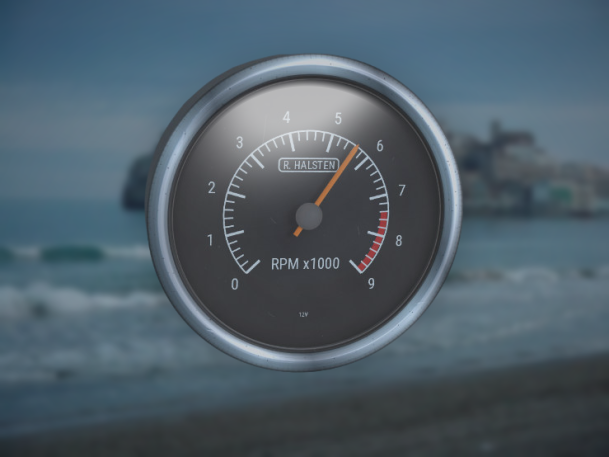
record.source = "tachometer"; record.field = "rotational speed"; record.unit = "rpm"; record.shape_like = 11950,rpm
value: 5600,rpm
